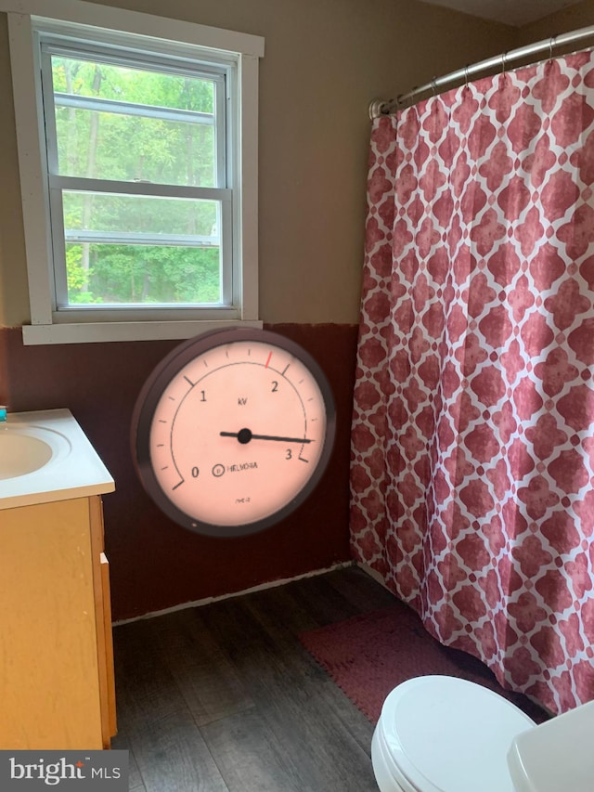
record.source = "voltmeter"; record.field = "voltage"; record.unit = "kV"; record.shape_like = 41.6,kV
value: 2.8,kV
